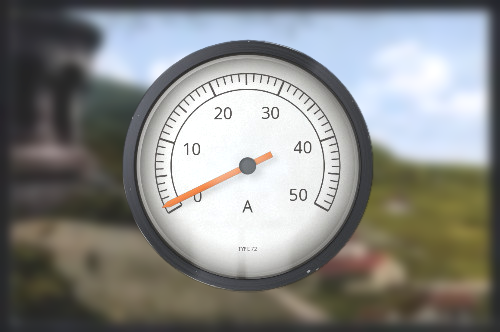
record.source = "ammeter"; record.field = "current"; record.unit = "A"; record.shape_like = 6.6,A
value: 1,A
